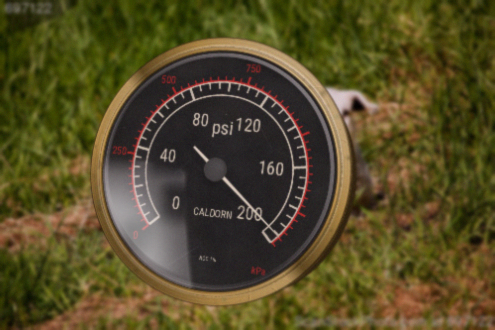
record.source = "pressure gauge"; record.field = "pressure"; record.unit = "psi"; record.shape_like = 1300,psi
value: 195,psi
